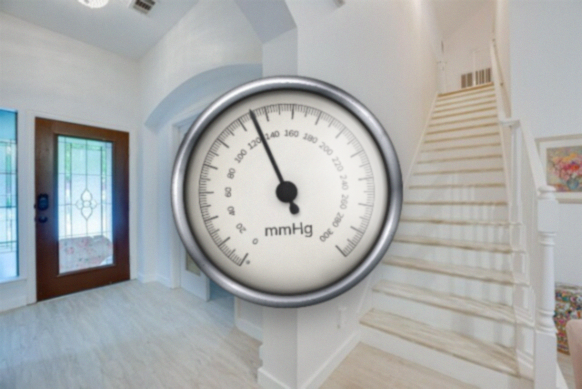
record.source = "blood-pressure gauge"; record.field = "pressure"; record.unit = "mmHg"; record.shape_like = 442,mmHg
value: 130,mmHg
